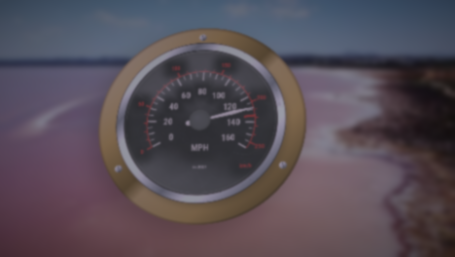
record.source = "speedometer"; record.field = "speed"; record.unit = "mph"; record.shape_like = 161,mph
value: 130,mph
